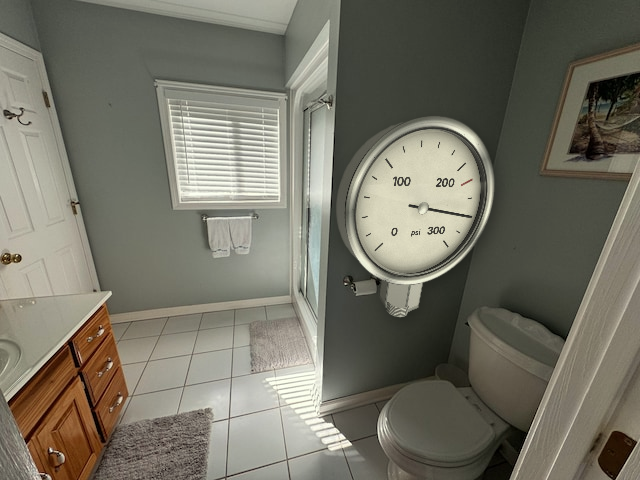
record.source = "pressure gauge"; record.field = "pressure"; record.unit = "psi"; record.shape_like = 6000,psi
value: 260,psi
